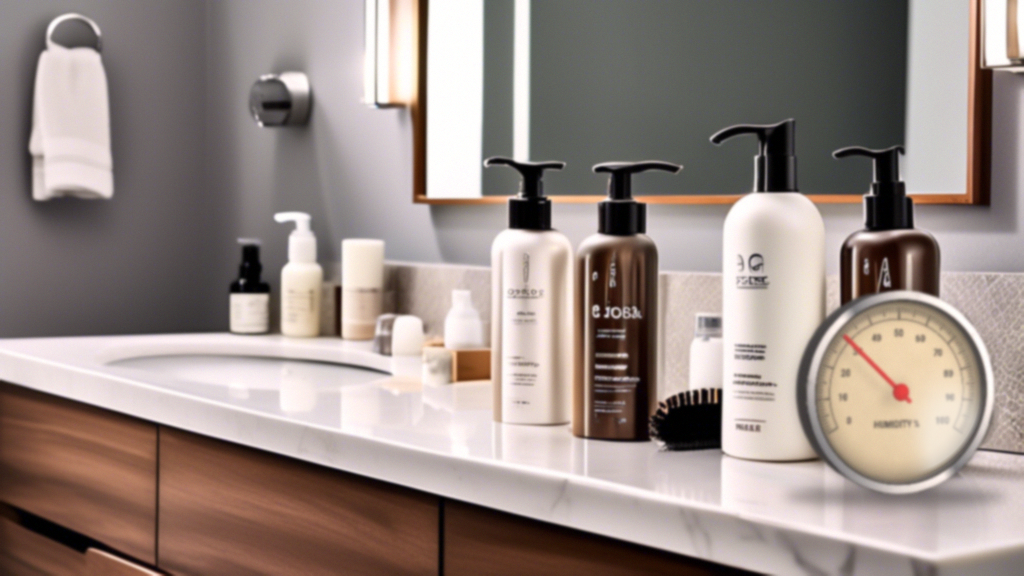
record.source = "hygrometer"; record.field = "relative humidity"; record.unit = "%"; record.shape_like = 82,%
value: 30,%
